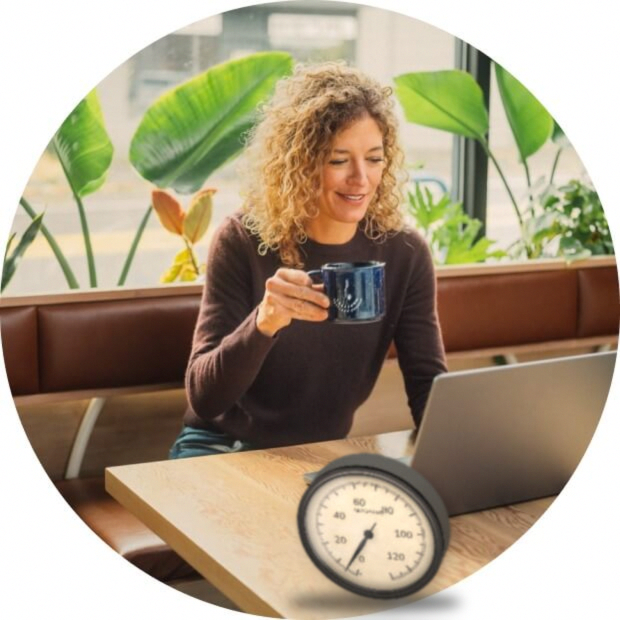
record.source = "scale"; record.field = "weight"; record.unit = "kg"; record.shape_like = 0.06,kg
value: 5,kg
